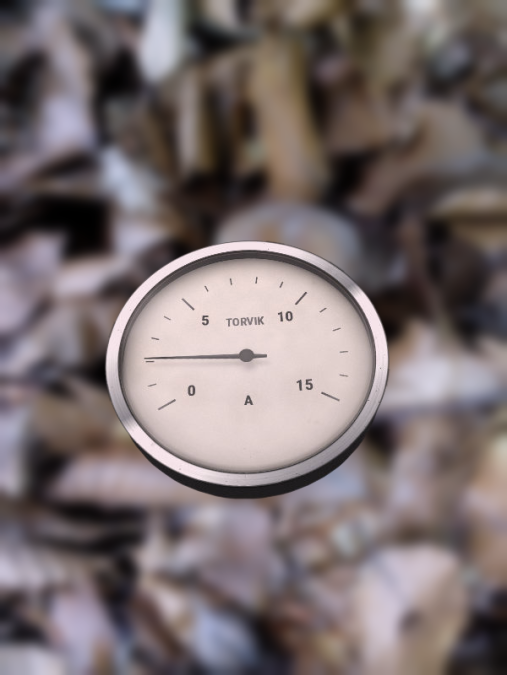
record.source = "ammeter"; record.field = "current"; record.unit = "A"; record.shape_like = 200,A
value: 2,A
